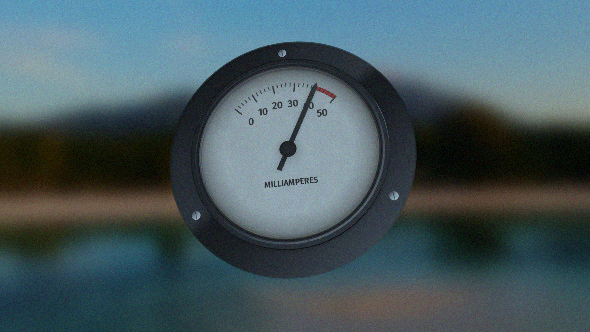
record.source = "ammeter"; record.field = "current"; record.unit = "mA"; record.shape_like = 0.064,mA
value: 40,mA
